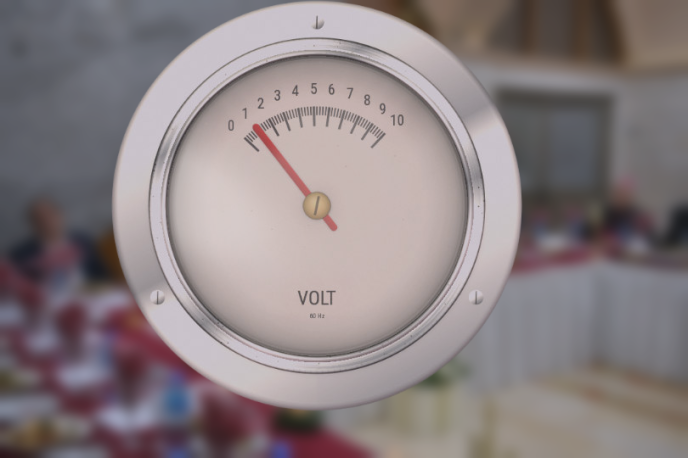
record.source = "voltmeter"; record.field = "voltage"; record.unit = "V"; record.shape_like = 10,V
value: 1,V
